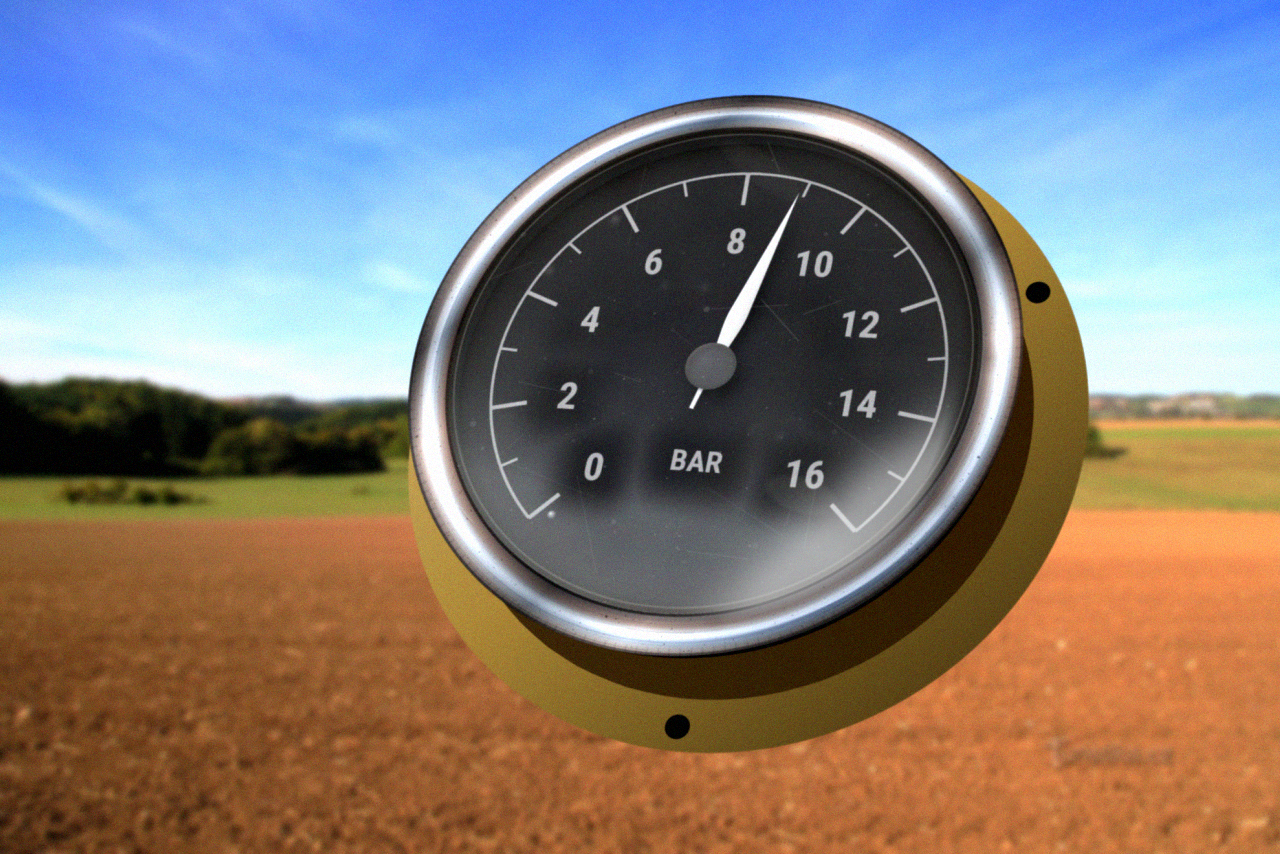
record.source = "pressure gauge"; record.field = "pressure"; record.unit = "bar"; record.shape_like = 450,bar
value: 9,bar
